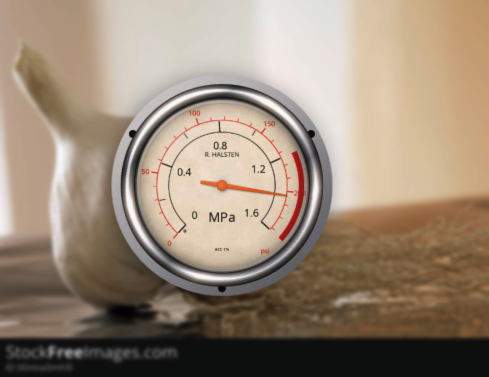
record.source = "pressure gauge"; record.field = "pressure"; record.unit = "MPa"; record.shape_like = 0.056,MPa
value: 1.4,MPa
